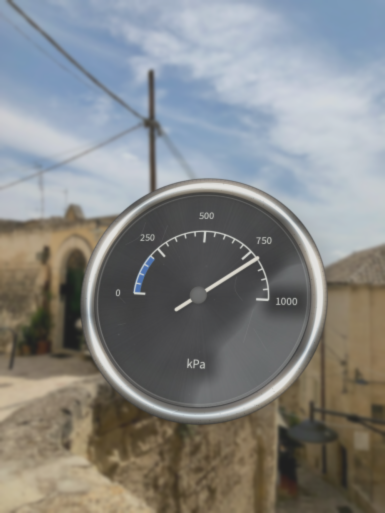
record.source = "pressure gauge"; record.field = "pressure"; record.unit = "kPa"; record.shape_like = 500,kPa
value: 800,kPa
